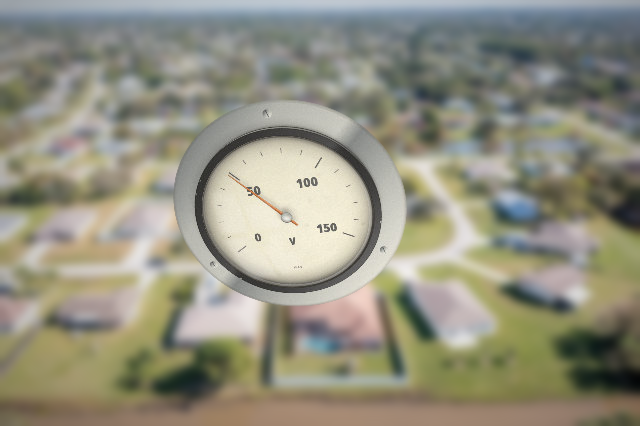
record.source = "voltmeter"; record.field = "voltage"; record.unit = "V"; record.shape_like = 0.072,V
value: 50,V
